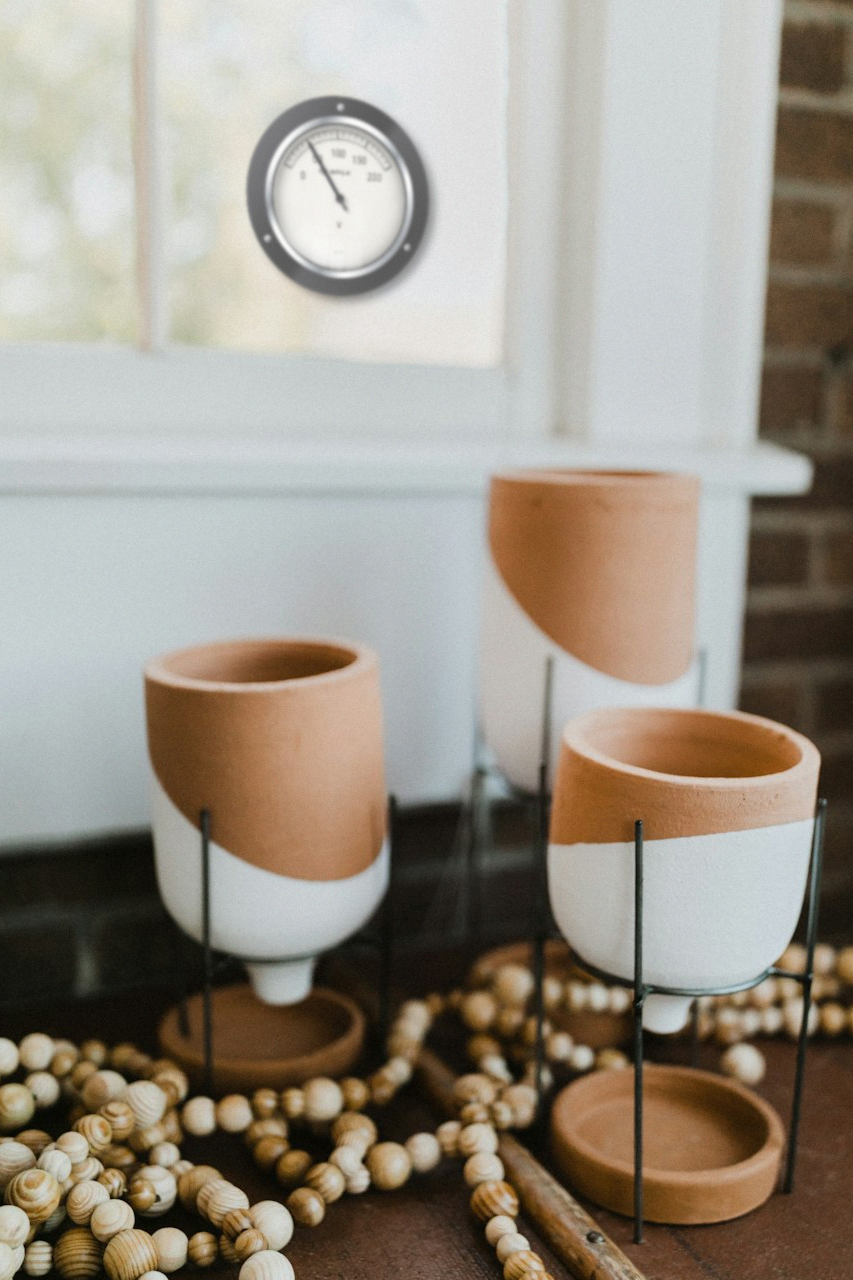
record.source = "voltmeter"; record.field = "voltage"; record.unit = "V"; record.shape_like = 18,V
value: 50,V
